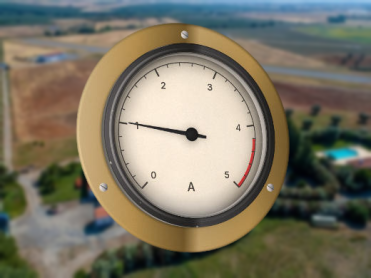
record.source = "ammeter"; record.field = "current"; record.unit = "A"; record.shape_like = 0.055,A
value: 1,A
